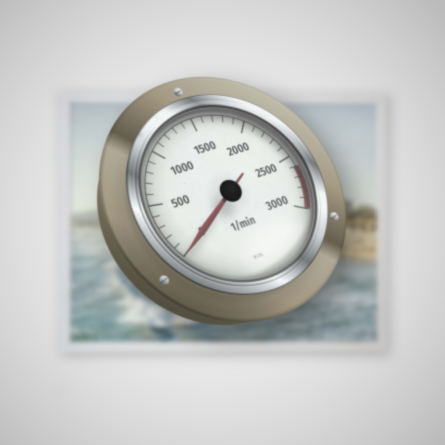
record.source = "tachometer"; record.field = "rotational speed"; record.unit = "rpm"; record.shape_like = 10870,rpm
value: 0,rpm
